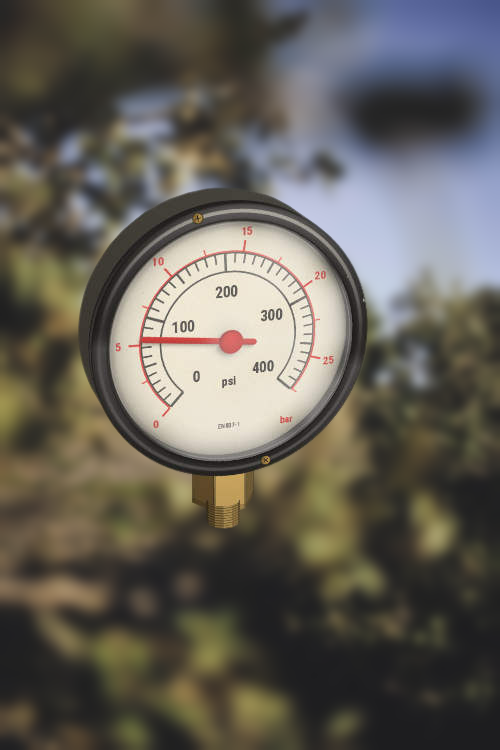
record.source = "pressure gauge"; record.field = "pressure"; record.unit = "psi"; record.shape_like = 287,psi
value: 80,psi
